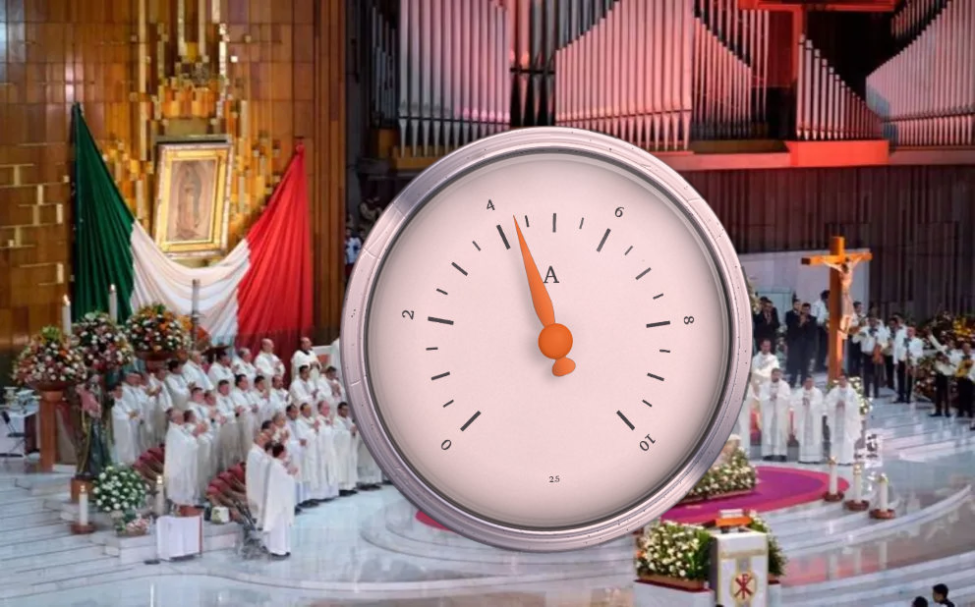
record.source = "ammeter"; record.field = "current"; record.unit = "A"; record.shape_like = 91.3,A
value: 4.25,A
